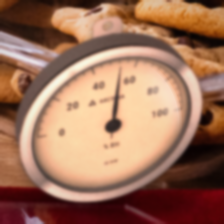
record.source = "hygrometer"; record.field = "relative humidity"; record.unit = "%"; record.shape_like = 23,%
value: 52,%
